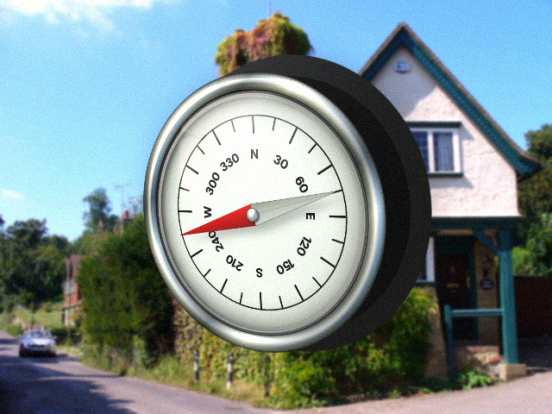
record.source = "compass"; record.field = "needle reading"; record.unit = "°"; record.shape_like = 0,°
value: 255,°
